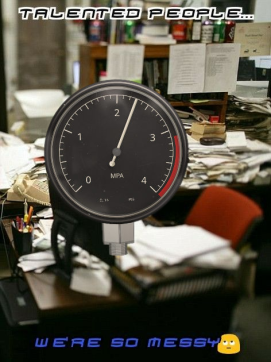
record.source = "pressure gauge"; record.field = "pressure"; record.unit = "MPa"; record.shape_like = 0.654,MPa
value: 2.3,MPa
